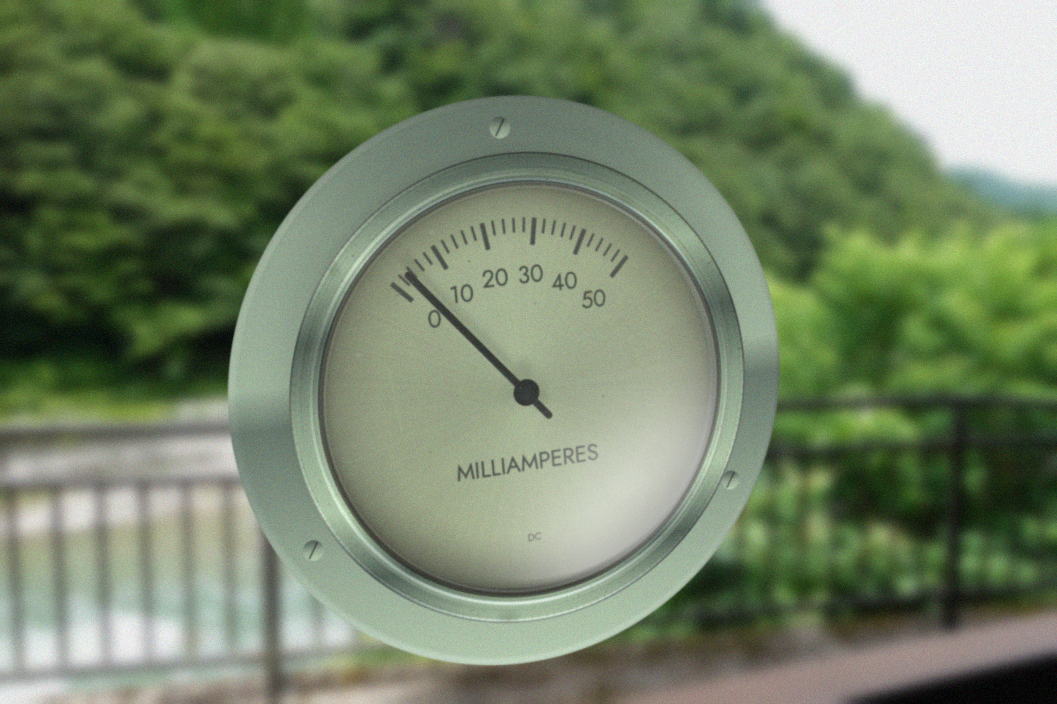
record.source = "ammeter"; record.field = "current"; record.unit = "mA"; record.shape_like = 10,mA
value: 3,mA
